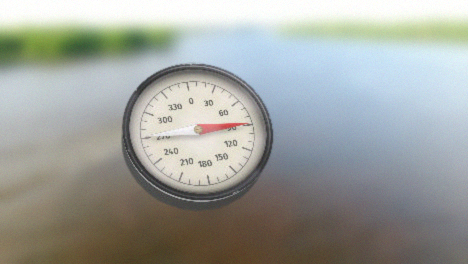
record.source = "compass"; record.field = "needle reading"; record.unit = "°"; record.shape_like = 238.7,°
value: 90,°
